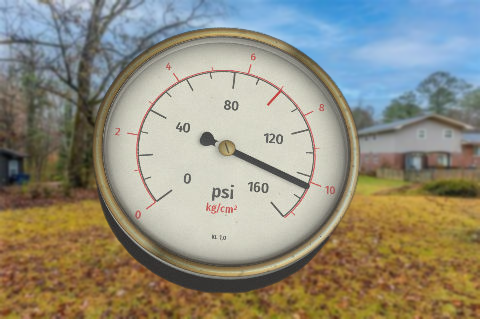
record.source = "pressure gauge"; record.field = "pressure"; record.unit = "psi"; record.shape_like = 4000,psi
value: 145,psi
